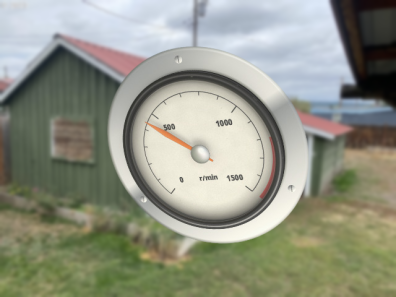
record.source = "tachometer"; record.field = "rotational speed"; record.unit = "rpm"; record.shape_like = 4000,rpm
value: 450,rpm
